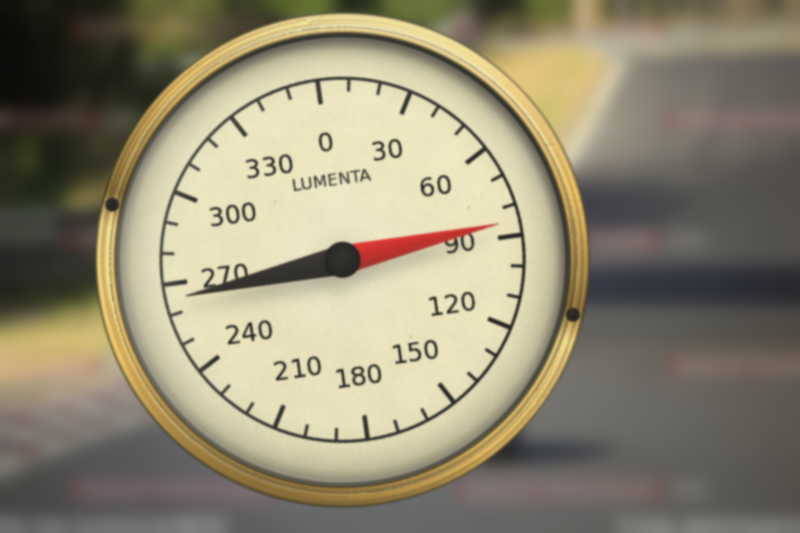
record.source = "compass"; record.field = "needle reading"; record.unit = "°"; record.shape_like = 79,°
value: 85,°
